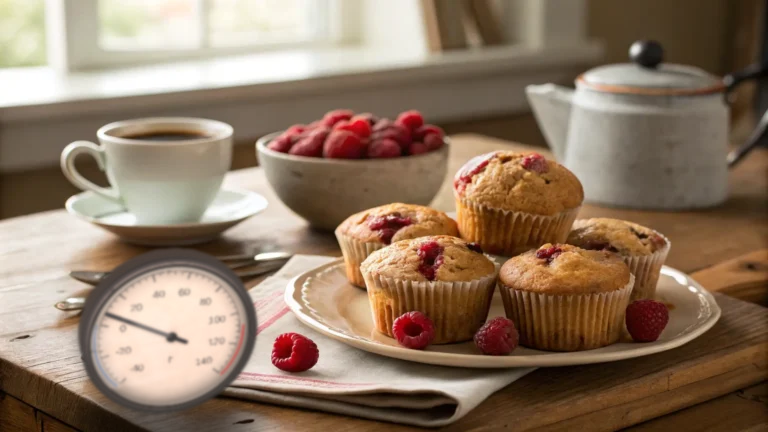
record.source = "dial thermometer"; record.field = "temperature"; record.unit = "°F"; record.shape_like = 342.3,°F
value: 8,°F
